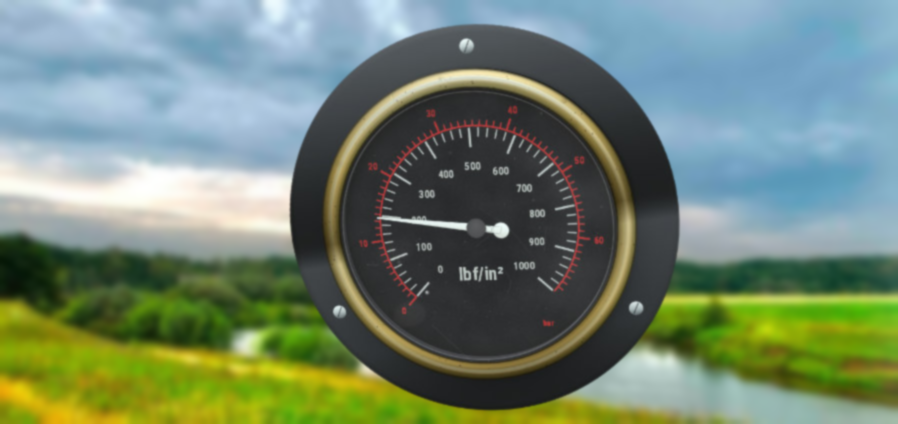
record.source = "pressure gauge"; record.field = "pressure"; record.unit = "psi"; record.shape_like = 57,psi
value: 200,psi
